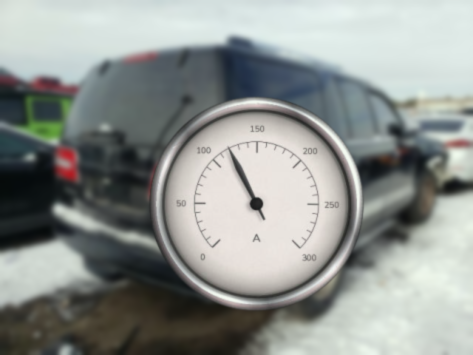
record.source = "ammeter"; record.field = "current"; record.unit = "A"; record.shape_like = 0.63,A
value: 120,A
